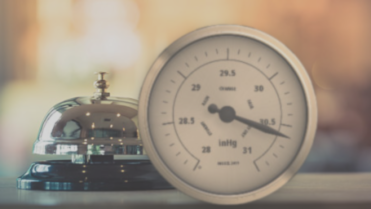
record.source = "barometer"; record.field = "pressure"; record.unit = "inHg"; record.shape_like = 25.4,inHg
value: 30.6,inHg
